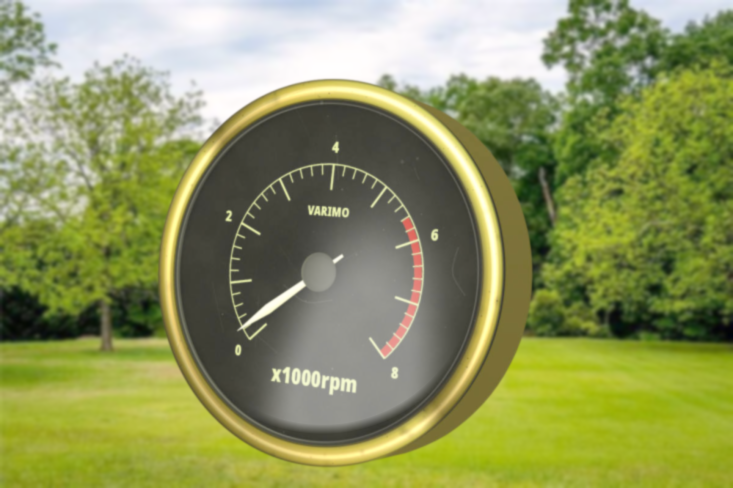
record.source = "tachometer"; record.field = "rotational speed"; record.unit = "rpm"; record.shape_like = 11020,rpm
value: 200,rpm
